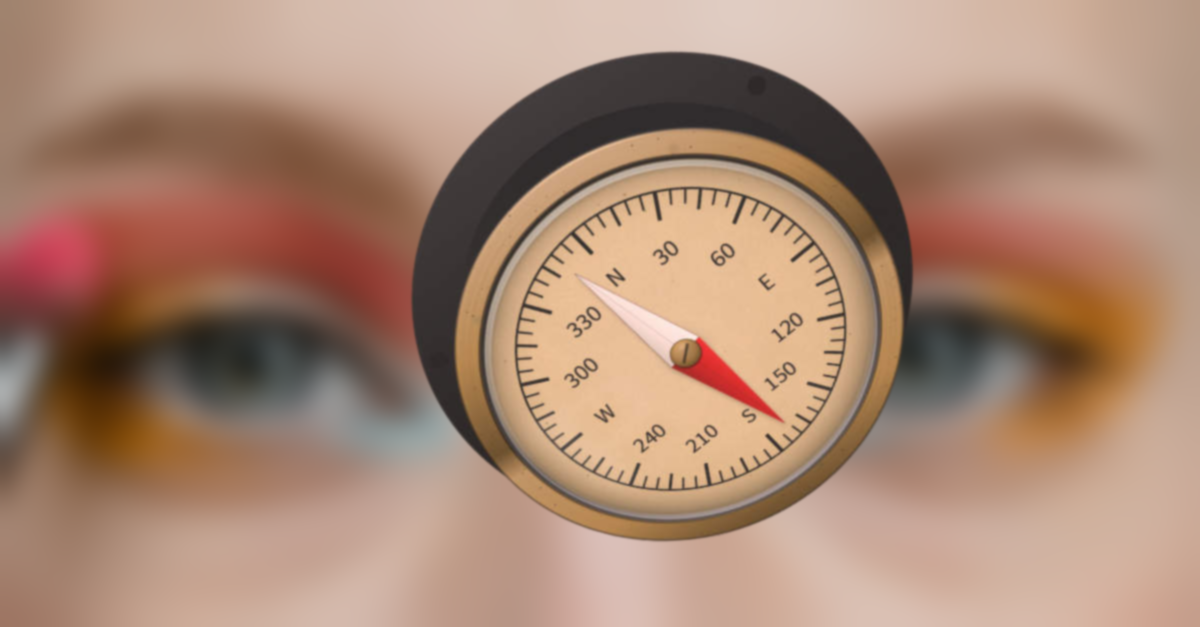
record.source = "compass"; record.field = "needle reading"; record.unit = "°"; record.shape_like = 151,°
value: 170,°
